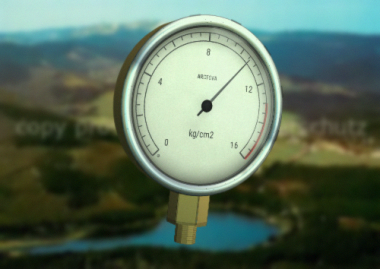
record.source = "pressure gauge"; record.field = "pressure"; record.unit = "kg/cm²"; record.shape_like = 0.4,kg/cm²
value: 10.5,kg/cm²
